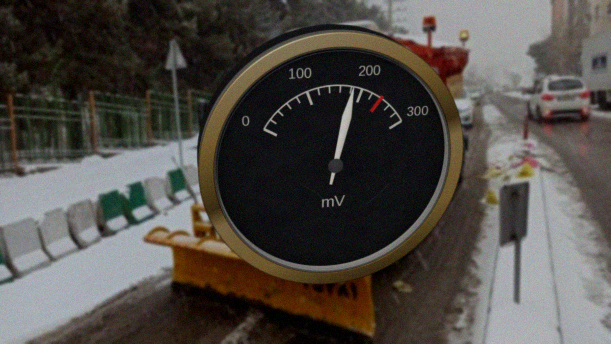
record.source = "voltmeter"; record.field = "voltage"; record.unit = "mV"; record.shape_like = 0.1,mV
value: 180,mV
